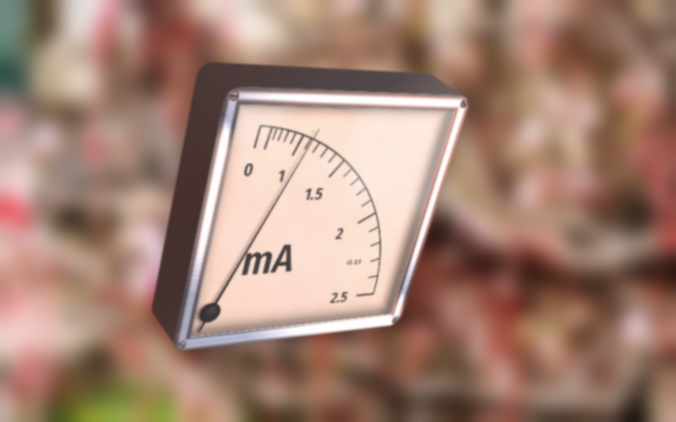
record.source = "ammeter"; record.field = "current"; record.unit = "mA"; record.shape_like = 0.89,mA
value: 1.1,mA
